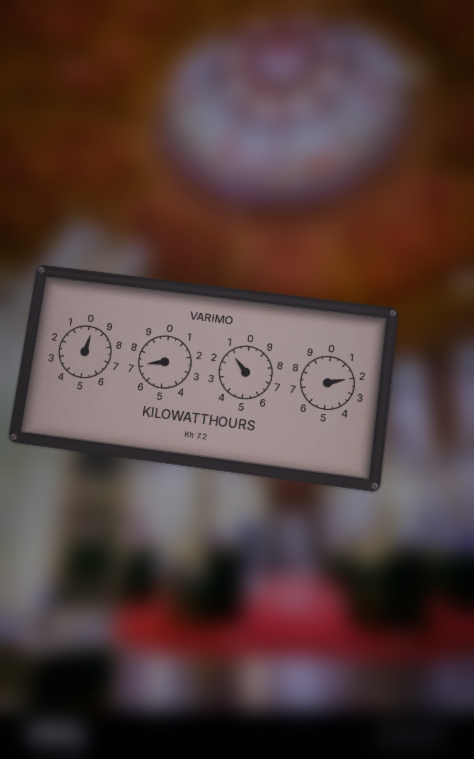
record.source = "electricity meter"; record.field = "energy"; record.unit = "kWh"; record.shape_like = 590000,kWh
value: 9712,kWh
